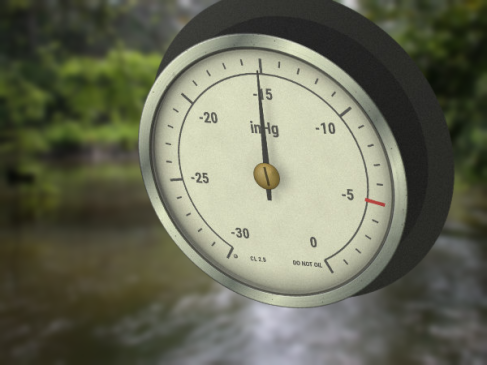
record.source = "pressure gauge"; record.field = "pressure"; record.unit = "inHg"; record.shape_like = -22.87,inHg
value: -15,inHg
